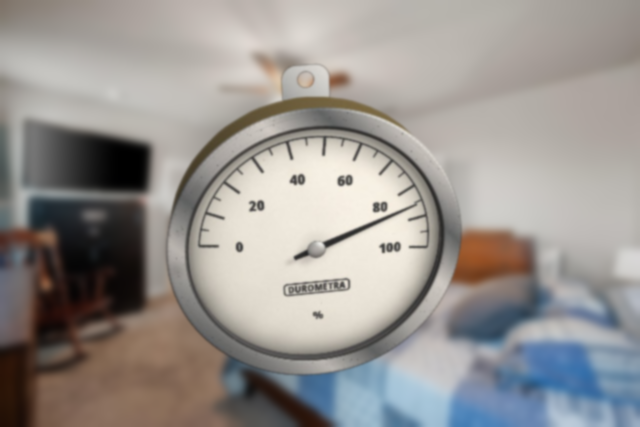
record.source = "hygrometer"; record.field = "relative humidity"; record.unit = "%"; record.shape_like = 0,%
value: 85,%
